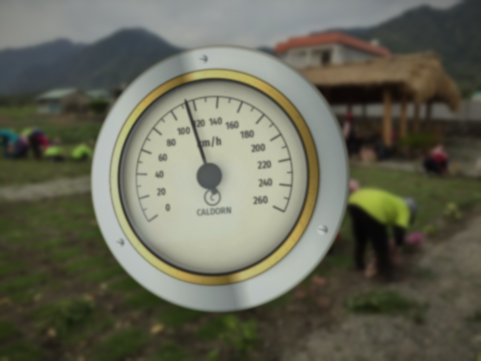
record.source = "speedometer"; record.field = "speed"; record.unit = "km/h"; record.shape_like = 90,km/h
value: 115,km/h
